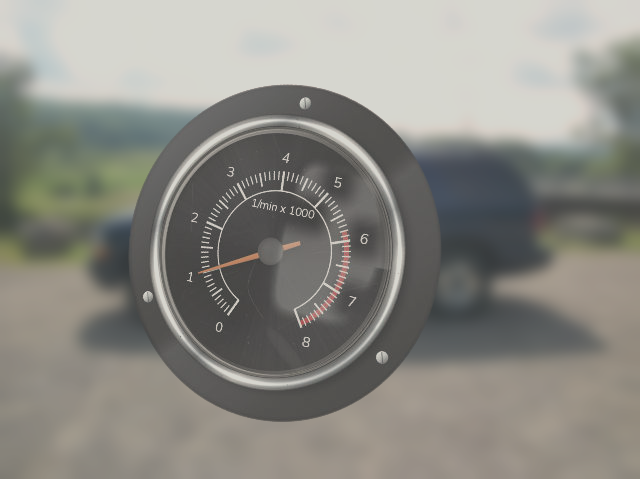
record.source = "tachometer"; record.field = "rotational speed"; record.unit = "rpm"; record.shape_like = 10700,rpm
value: 1000,rpm
